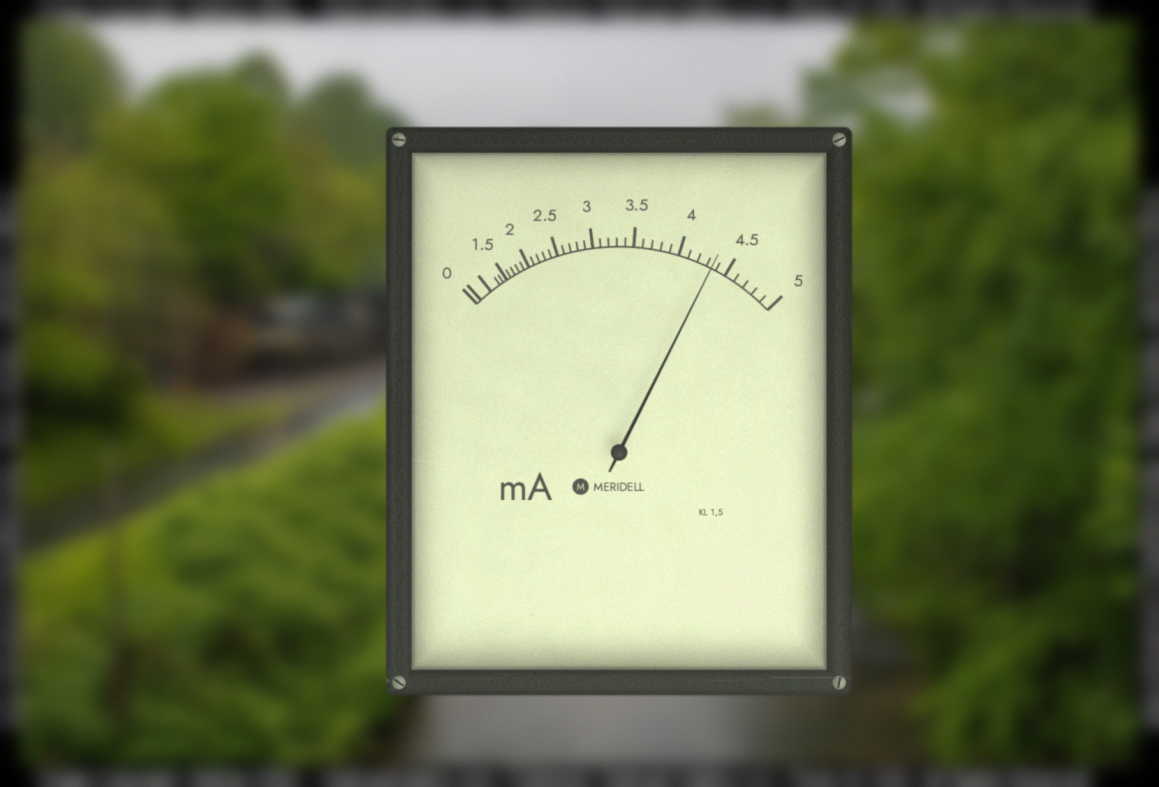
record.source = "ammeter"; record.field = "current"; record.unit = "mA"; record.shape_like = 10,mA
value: 4.35,mA
